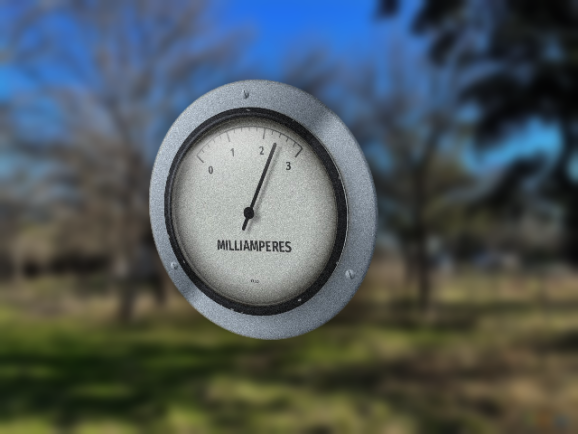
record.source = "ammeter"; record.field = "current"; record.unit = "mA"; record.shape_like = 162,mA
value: 2.4,mA
